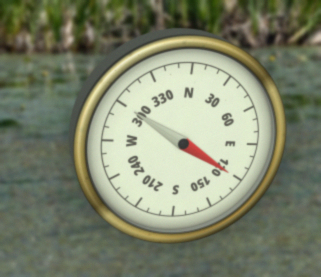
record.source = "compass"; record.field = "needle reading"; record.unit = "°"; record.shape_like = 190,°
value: 120,°
